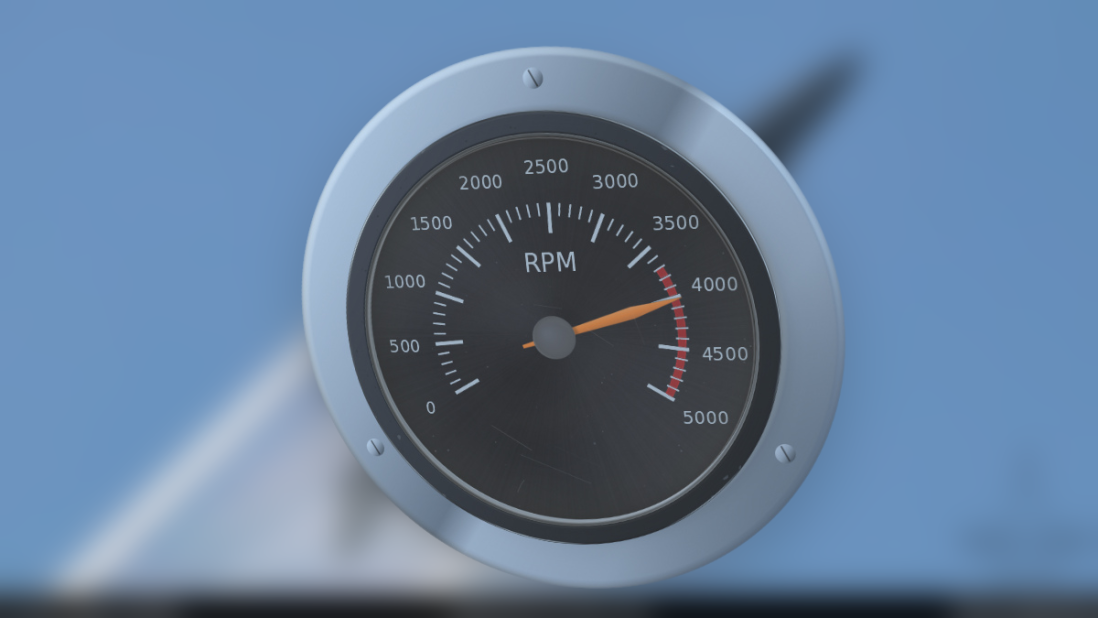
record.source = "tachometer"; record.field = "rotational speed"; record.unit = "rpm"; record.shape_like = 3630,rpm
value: 4000,rpm
